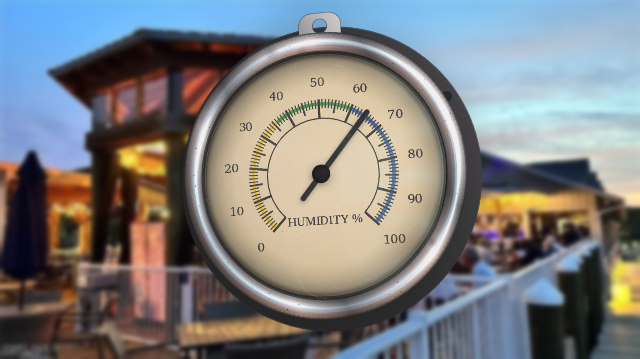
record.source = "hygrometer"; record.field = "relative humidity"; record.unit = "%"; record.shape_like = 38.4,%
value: 65,%
